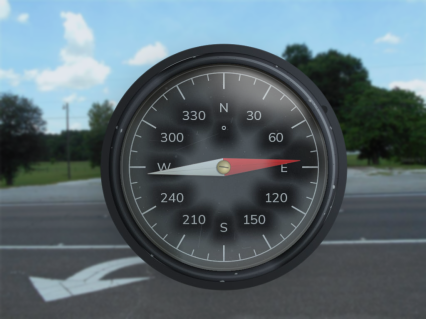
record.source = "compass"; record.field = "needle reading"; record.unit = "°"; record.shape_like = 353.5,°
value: 85,°
